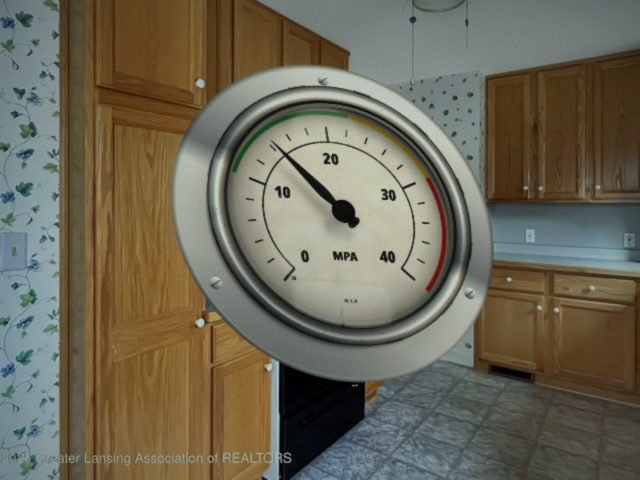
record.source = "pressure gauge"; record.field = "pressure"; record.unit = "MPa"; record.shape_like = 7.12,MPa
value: 14,MPa
